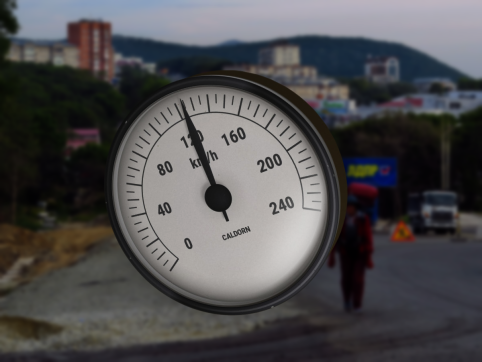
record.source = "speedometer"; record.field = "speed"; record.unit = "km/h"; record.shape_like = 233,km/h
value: 125,km/h
